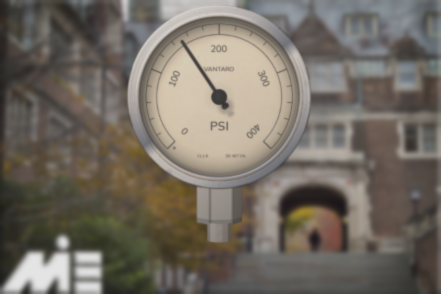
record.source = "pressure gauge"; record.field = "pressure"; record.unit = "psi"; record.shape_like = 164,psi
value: 150,psi
